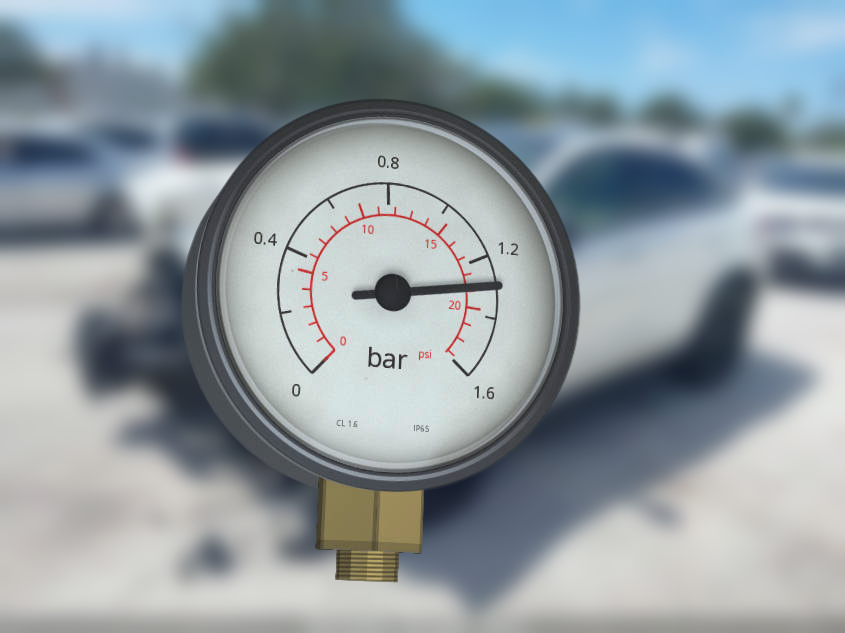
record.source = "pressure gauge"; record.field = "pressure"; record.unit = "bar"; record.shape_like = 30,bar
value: 1.3,bar
